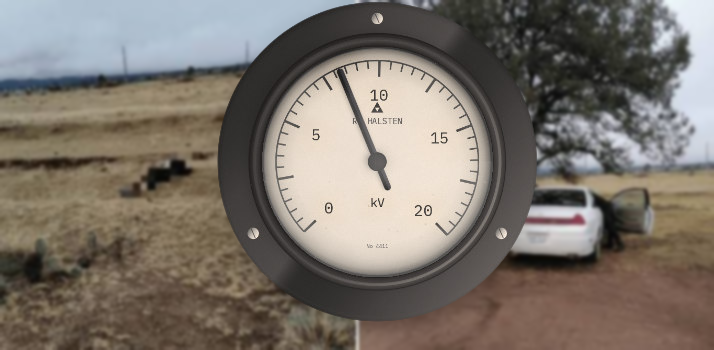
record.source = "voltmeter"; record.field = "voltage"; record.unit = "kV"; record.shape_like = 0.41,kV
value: 8.25,kV
